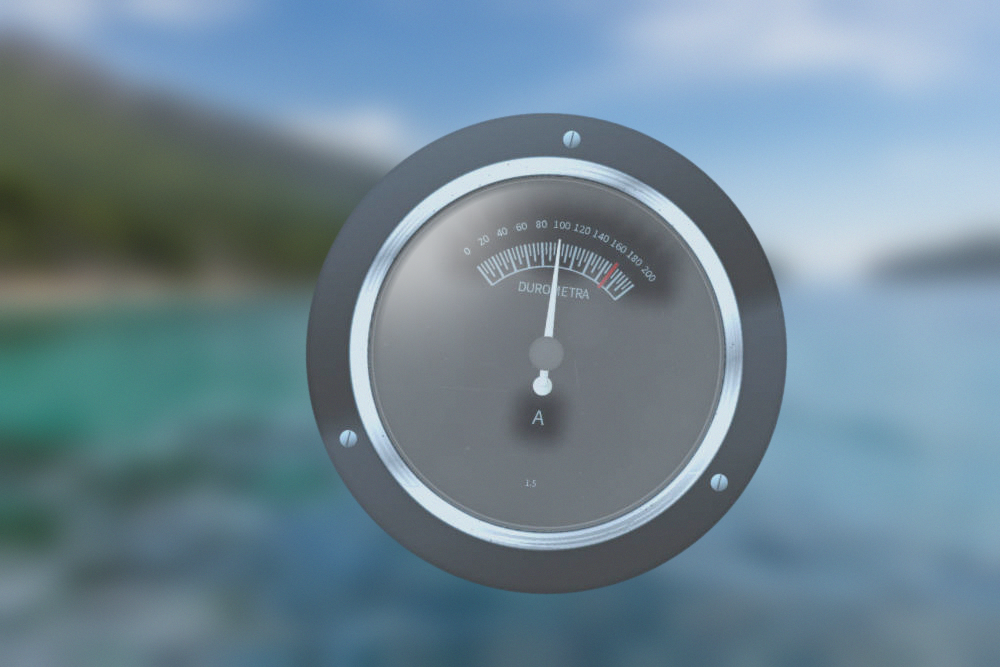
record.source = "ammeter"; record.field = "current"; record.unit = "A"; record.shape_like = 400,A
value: 100,A
